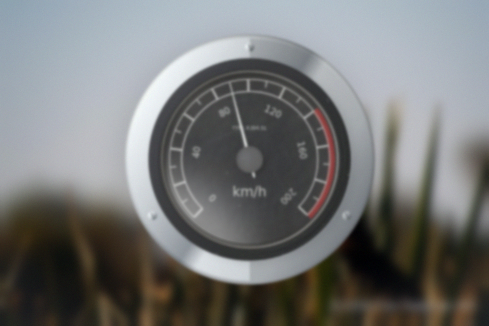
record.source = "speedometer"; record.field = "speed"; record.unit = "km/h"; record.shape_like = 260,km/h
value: 90,km/h
